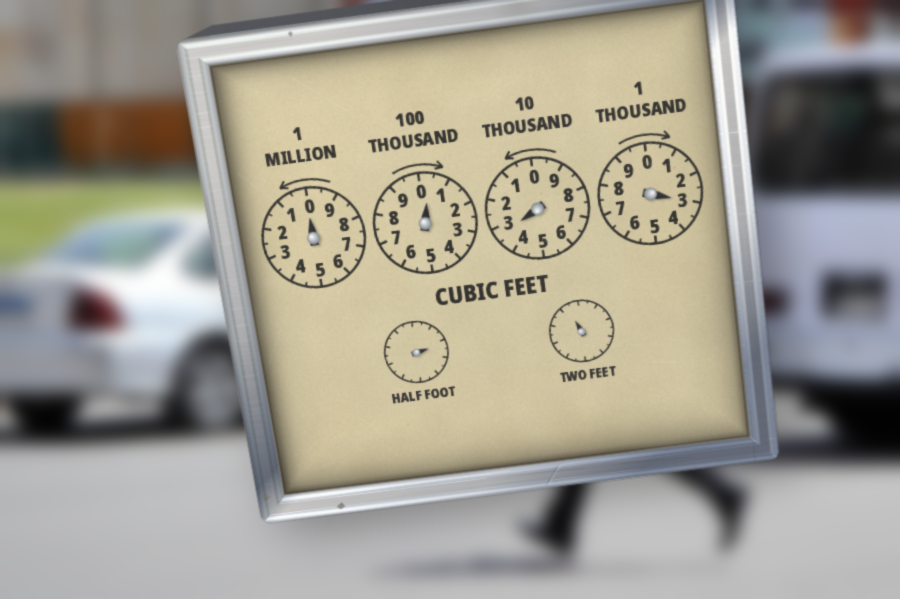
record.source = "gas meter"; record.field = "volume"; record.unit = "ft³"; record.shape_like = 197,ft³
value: 3300,ft³
